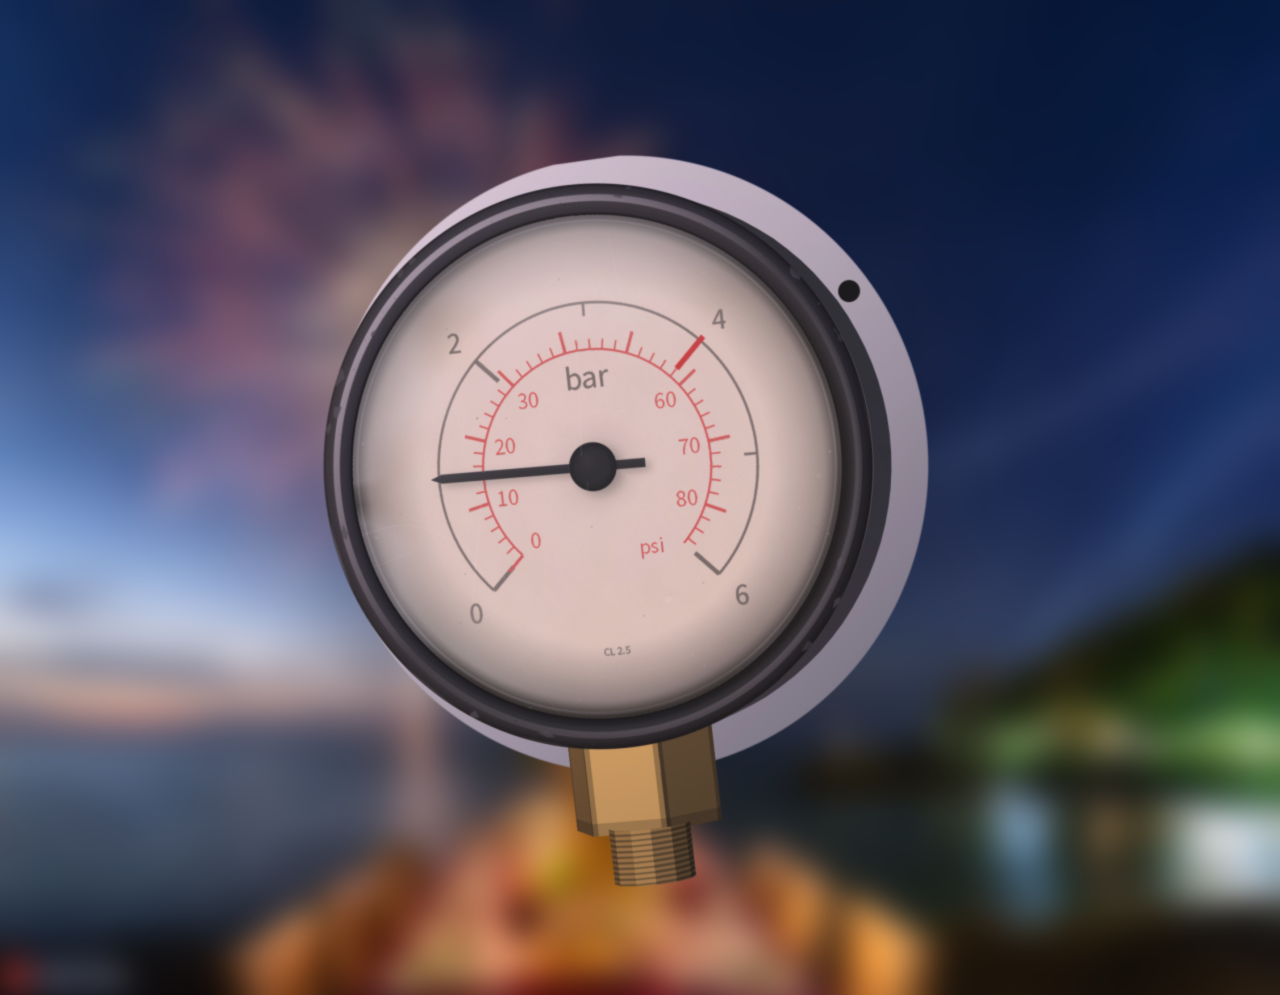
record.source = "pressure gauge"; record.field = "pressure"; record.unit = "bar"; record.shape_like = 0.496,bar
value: 1,bar
